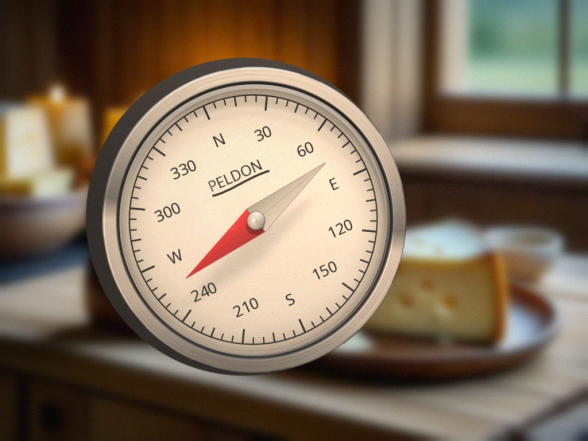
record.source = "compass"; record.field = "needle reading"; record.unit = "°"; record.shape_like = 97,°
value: 255,°
